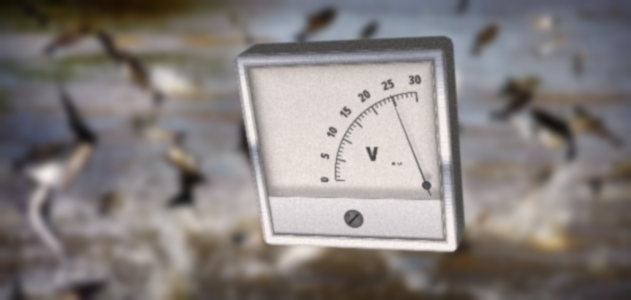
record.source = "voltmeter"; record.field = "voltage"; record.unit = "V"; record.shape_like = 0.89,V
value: 25,V
